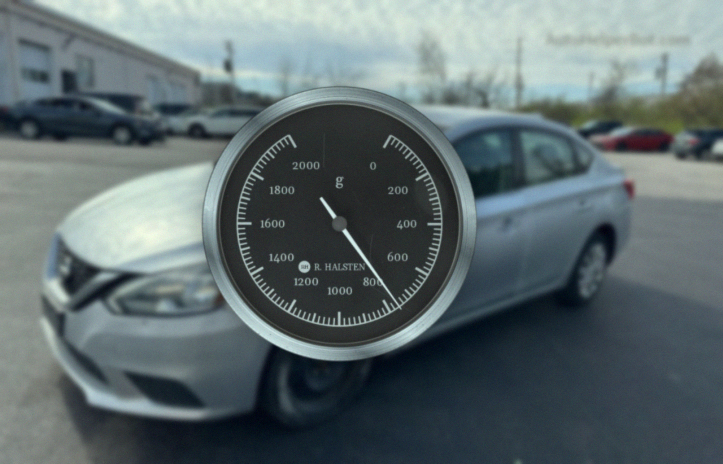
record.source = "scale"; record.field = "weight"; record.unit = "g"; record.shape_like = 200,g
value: 760,g
